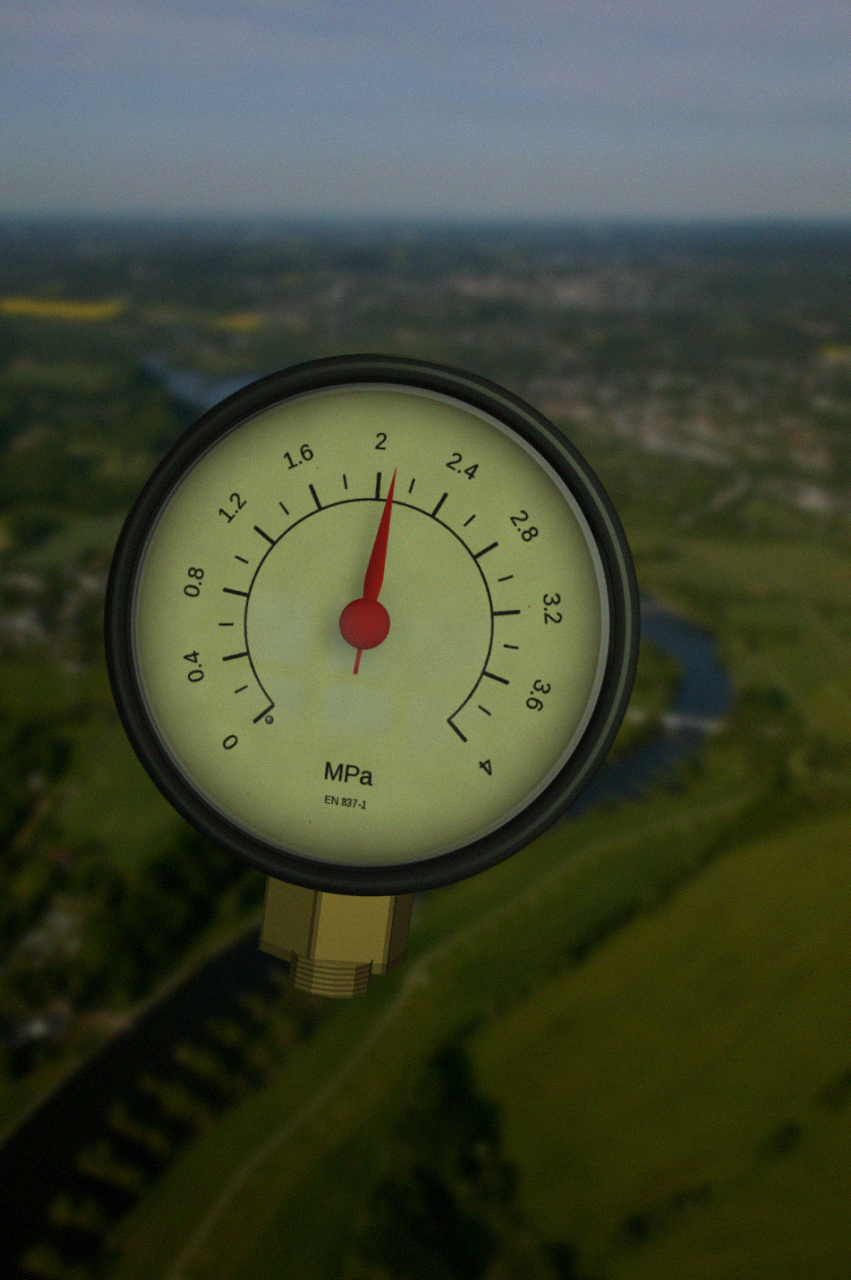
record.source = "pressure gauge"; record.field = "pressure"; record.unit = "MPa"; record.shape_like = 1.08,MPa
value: 2.1,MPa
